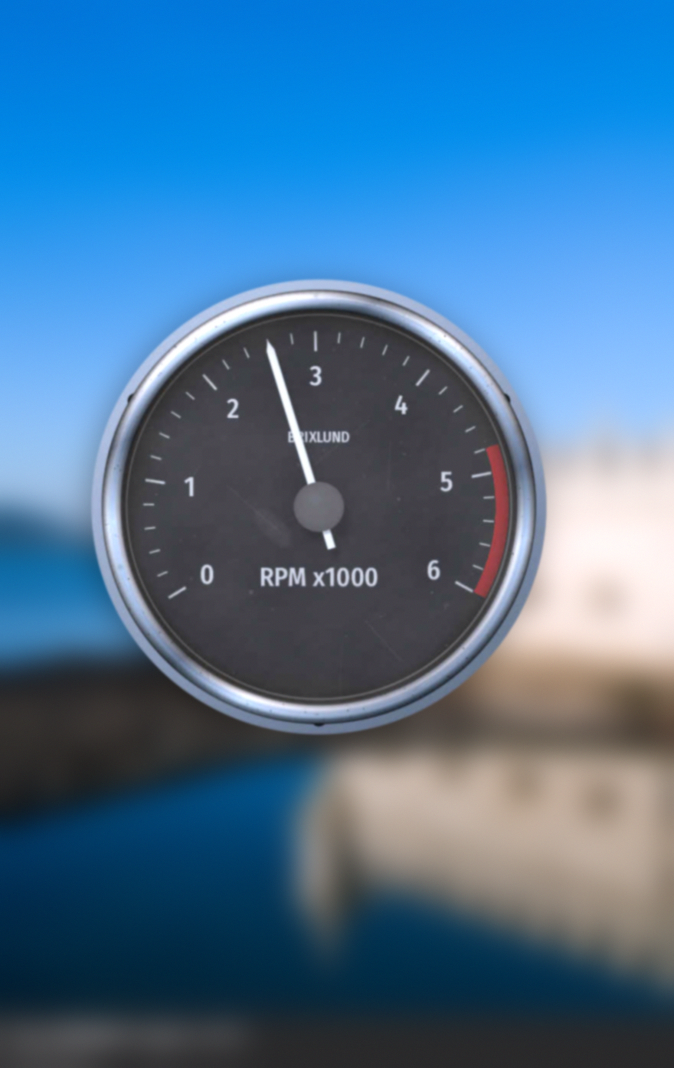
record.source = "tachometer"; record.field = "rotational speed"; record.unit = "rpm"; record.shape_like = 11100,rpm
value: 2600,rpm
